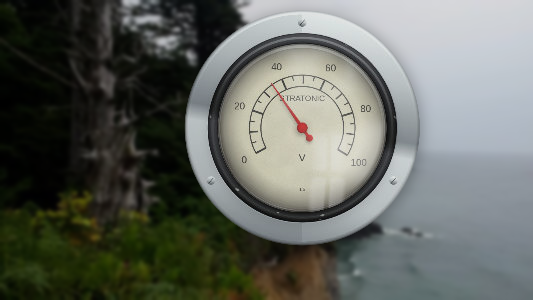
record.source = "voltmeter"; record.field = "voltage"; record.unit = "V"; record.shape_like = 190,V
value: 35,V
